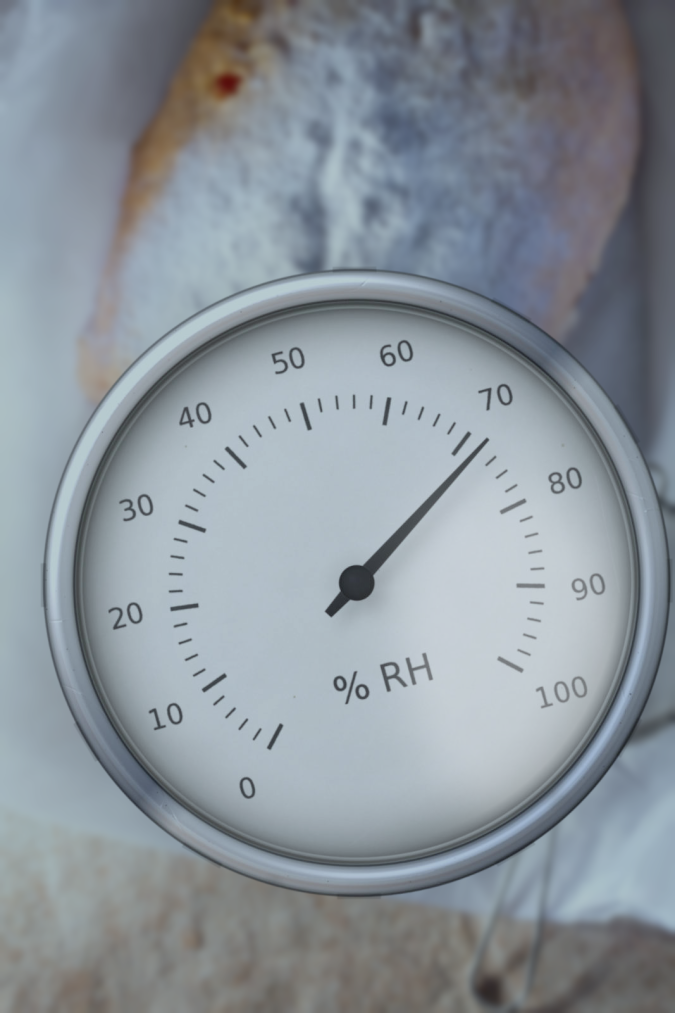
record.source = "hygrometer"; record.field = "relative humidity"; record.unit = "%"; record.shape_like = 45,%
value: 72,%
